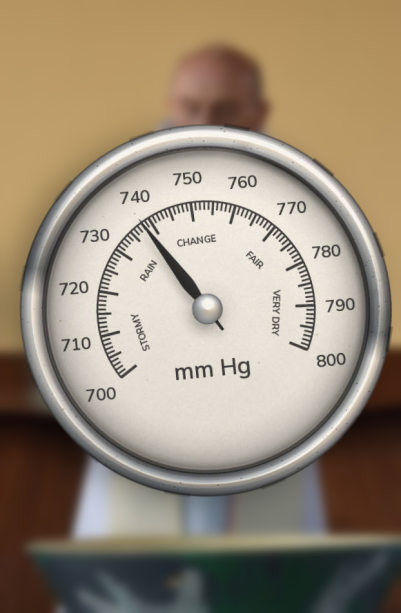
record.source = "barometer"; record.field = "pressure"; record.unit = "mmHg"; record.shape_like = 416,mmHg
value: 738,mmHg
